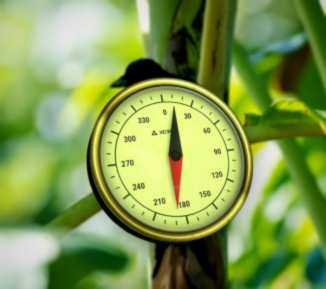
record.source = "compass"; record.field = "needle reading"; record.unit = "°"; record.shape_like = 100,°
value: 190,°
